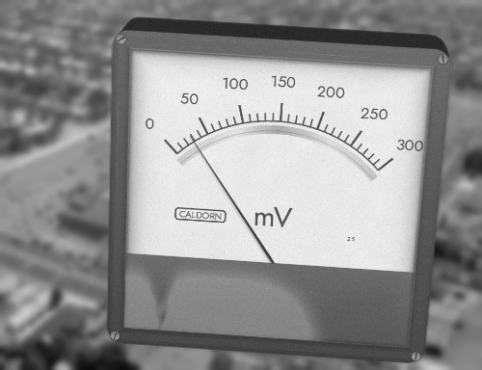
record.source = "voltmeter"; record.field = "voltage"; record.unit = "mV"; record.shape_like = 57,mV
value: 30,mV
